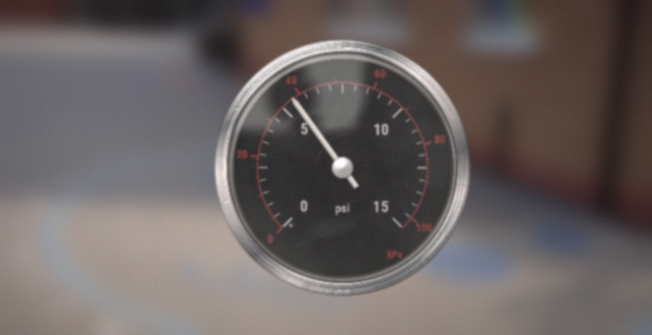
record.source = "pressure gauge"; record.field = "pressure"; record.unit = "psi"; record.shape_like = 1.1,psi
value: 5.5,psi
